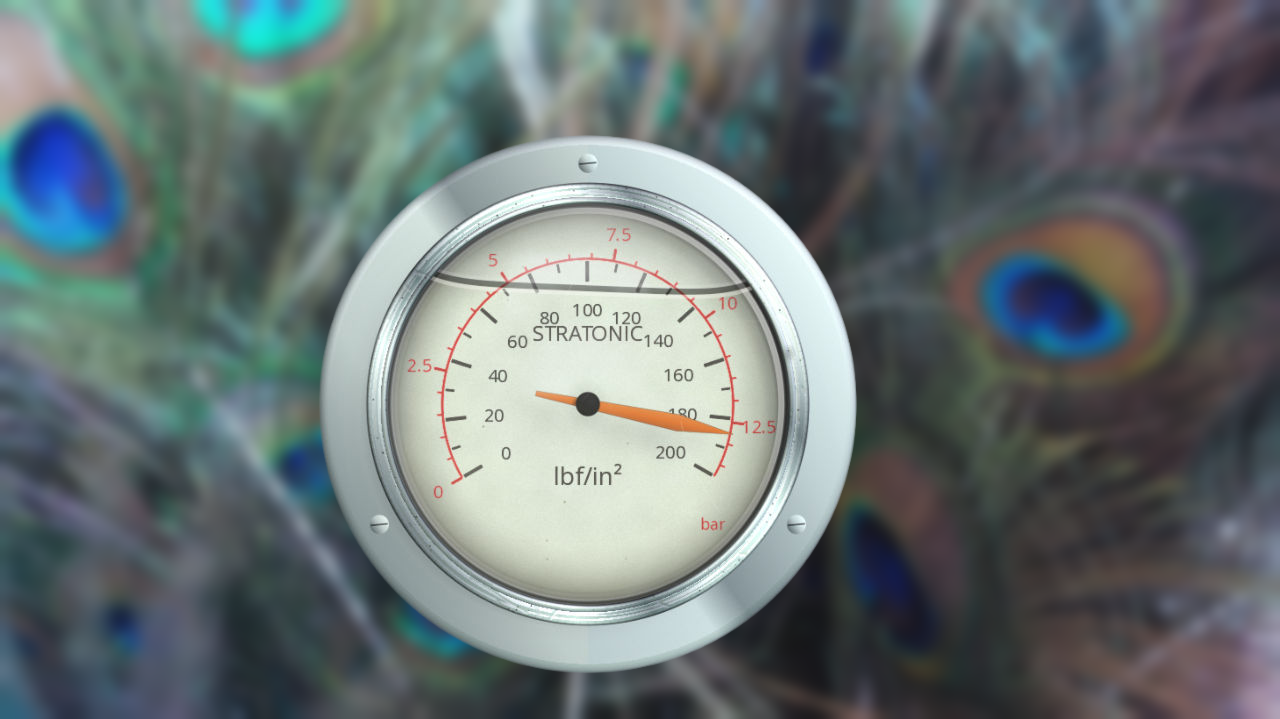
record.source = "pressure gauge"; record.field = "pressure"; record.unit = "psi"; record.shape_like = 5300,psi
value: 185,psi
